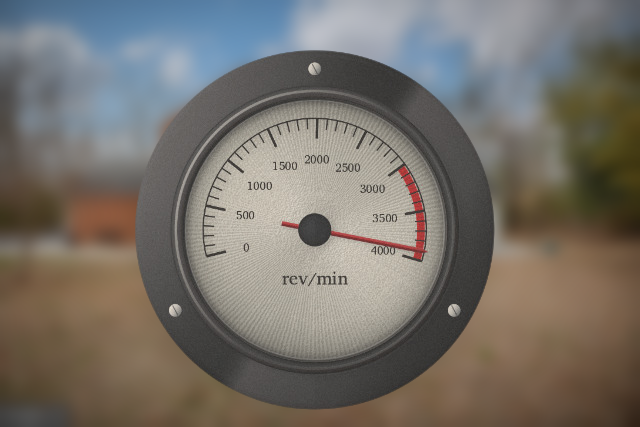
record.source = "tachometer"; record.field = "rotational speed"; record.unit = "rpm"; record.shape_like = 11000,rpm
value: 3900,rpm
